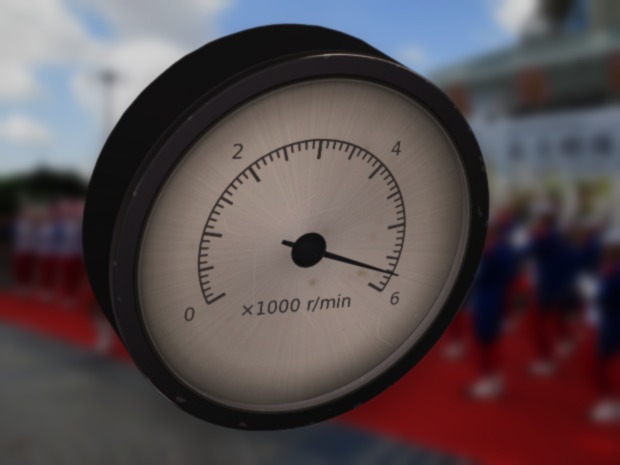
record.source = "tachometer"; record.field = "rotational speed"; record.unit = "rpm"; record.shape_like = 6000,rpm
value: 5700,rpm
